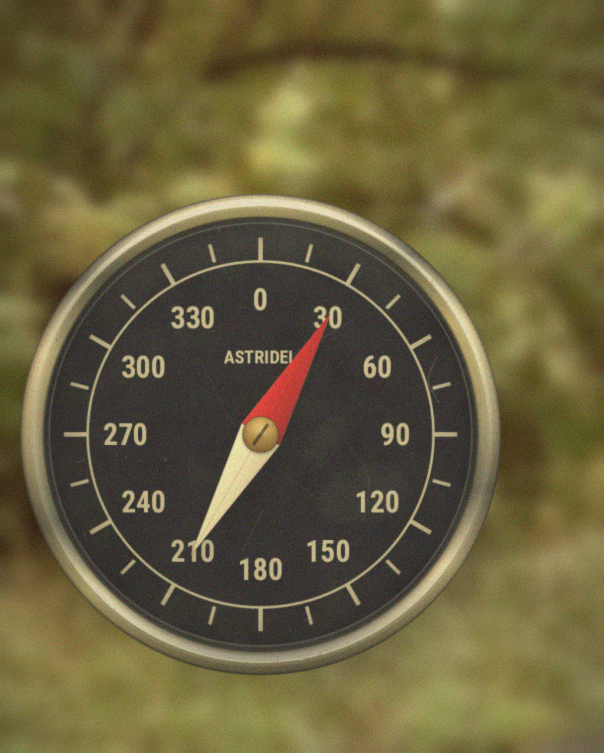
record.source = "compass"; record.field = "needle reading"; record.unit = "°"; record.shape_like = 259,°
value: 30,°
